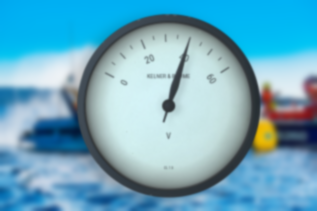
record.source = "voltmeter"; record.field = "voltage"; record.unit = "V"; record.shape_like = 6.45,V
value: 40,V
